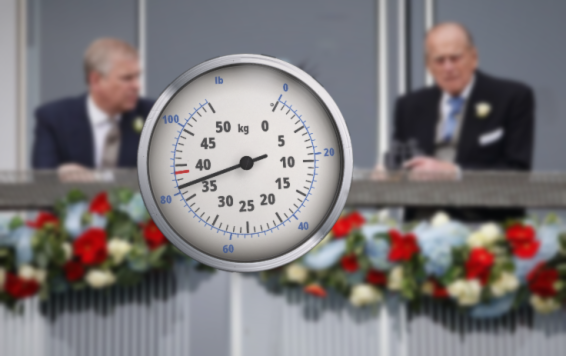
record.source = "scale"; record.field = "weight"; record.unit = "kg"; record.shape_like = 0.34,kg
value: 37,kg
